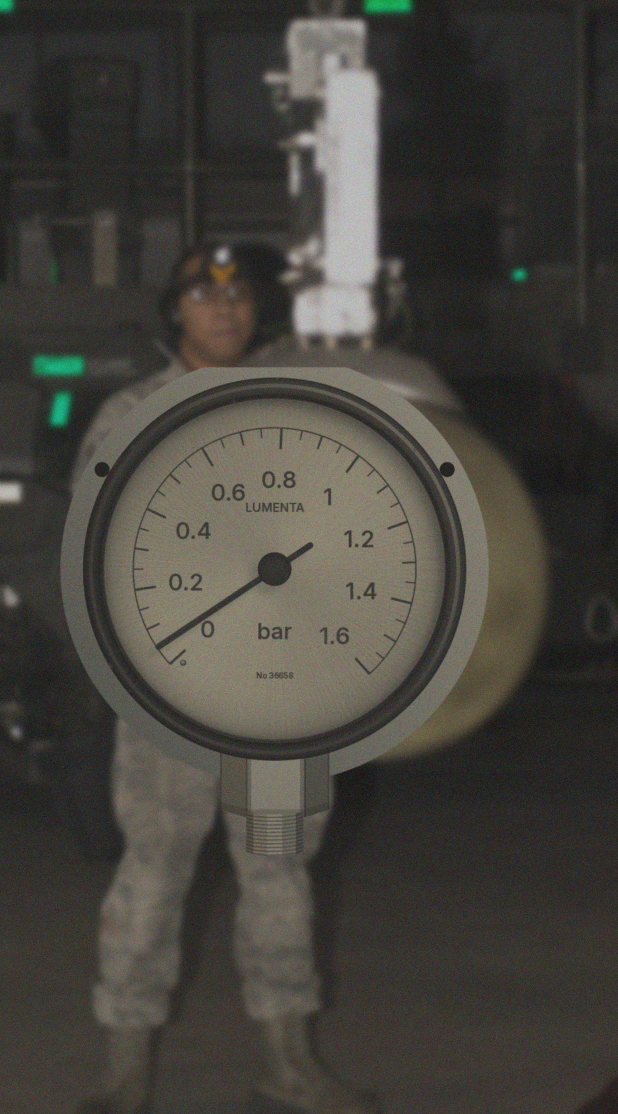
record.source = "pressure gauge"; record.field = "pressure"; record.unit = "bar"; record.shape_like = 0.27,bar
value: 0.05,bar
